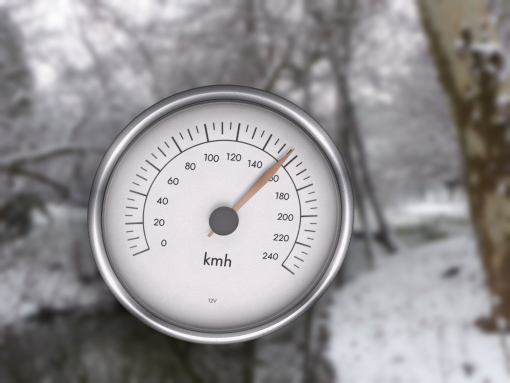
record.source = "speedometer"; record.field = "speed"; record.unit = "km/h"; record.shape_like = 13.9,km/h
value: 155,km/h
